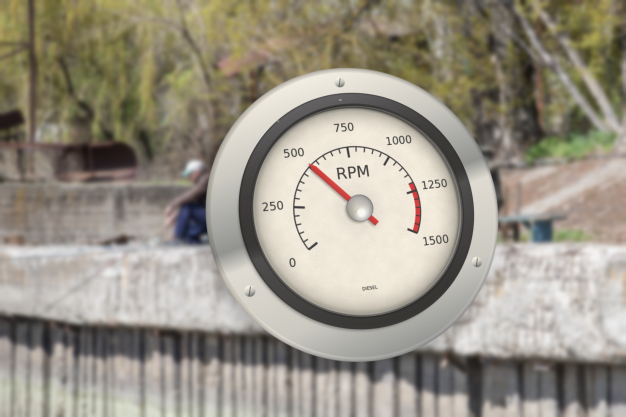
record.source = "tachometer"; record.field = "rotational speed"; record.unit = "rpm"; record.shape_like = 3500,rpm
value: 500,rpm
